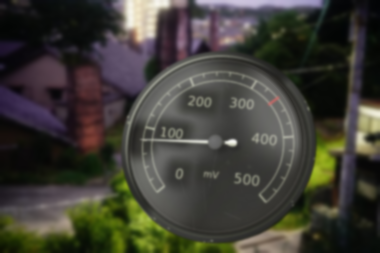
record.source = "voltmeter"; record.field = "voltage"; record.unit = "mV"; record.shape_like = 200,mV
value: 80,mV
